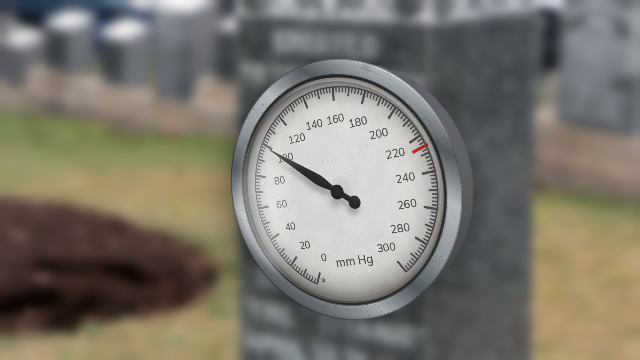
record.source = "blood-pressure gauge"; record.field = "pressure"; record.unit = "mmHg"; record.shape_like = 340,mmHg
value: 100,mmHg
